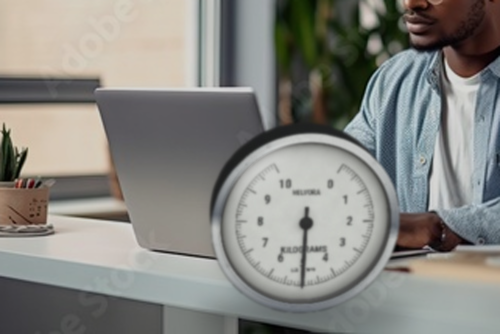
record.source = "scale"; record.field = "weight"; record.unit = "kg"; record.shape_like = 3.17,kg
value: 5,kg
